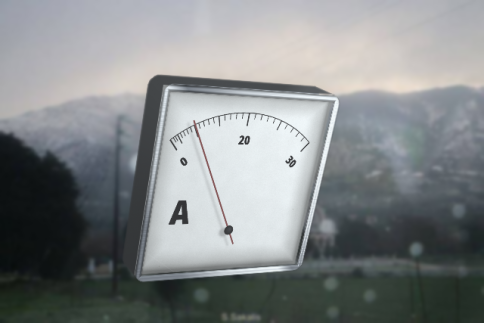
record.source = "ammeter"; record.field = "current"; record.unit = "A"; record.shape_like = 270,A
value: 10,A
